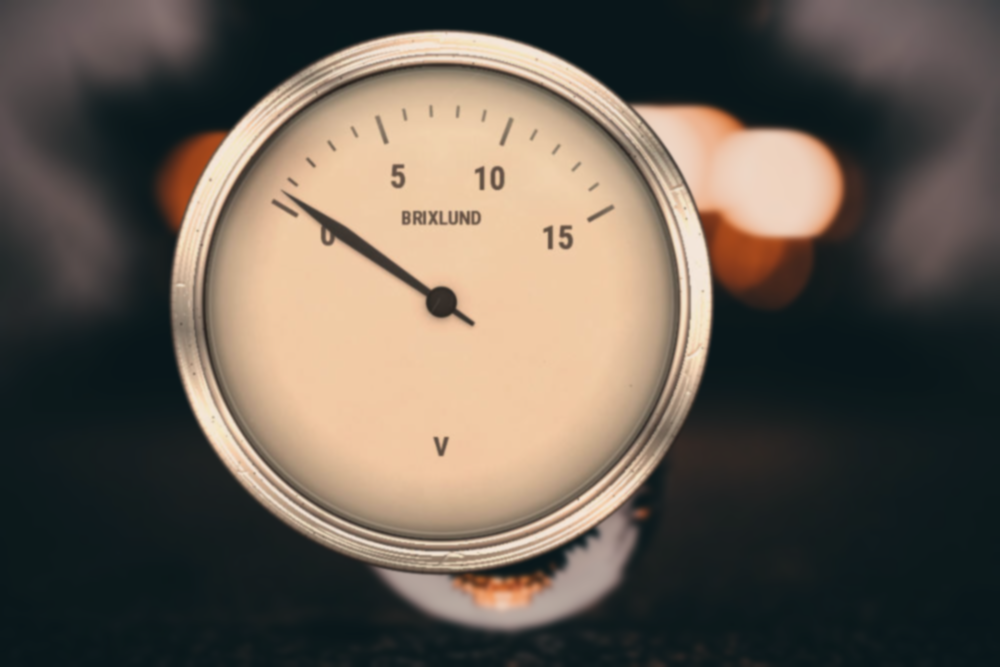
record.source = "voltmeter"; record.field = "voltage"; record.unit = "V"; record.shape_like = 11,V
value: 0.5,V
